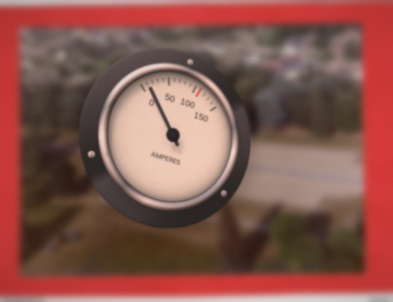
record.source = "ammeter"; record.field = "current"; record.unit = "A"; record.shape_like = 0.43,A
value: 10,A
